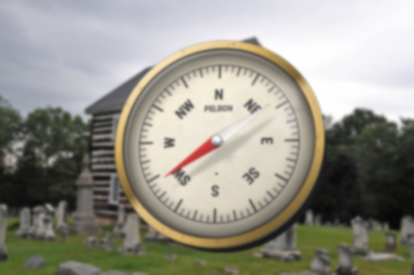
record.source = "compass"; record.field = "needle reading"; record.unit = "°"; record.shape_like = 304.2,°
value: 235,°
